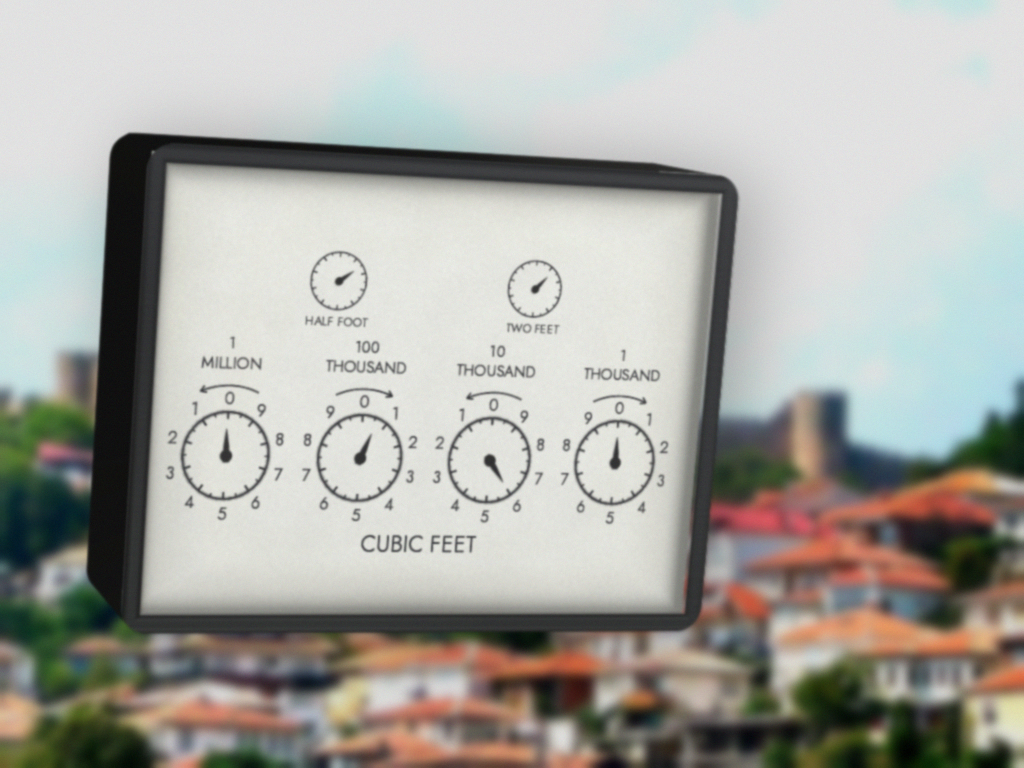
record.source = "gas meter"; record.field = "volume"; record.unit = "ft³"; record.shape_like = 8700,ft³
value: 6000,ft³
